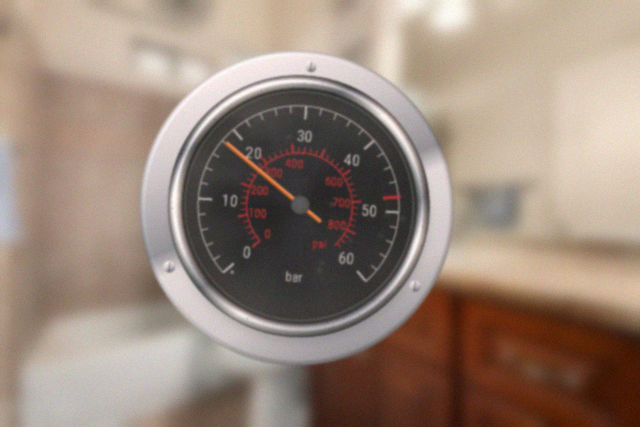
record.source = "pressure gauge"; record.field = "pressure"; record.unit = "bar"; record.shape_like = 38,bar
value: 18,bar
